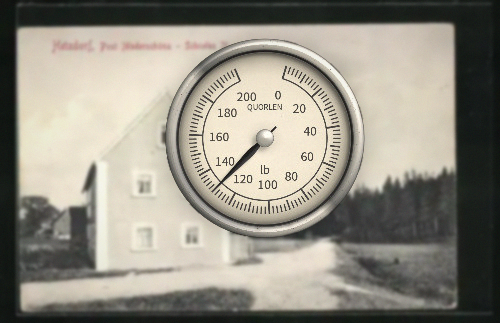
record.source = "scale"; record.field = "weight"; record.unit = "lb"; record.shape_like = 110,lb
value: 130,lb
